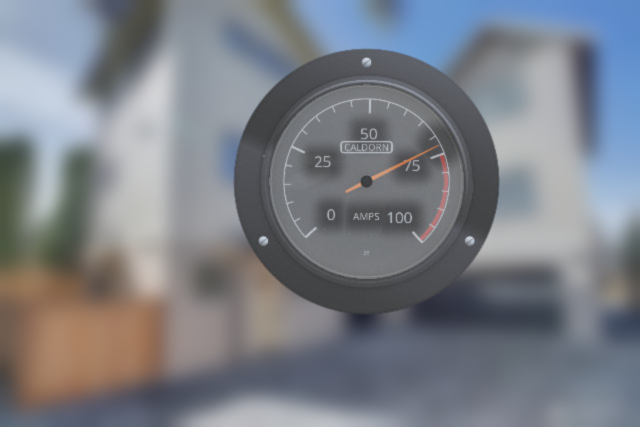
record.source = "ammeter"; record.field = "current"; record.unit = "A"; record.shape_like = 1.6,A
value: 72.5,A
